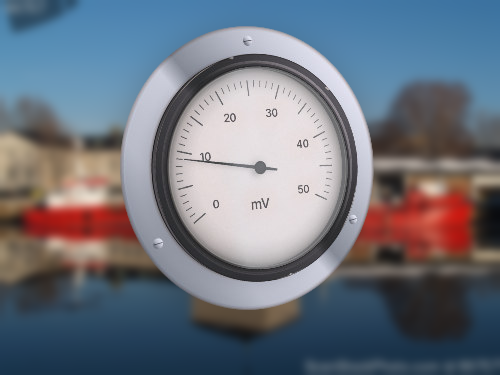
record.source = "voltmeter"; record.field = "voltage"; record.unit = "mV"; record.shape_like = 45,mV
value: 9,mV
